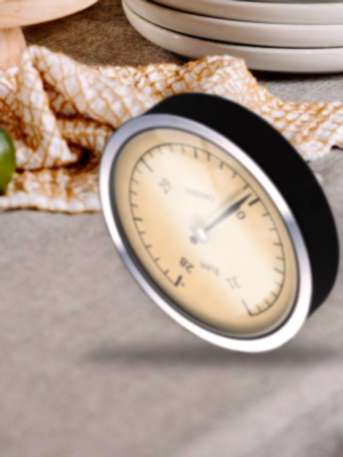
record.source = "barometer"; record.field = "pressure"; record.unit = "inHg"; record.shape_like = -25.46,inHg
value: 29.95,inHg
